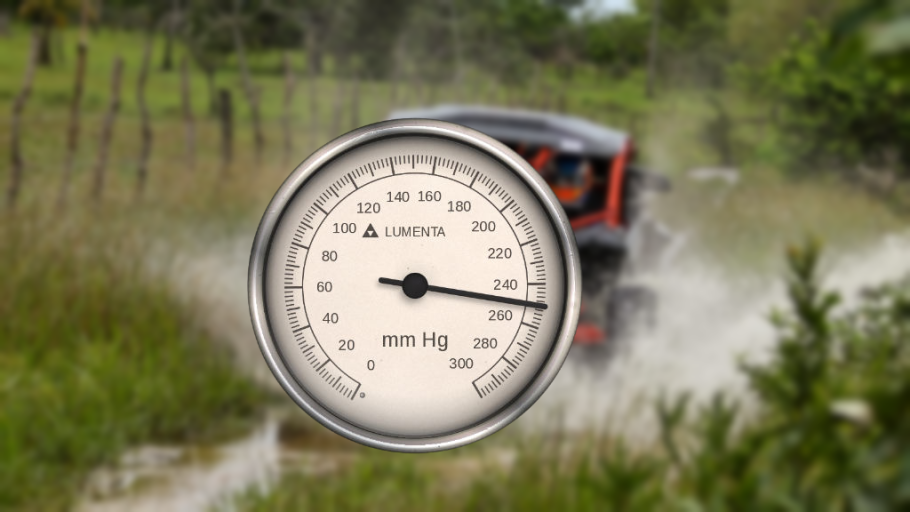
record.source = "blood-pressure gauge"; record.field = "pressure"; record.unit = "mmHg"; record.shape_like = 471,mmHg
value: 250,mmHg
